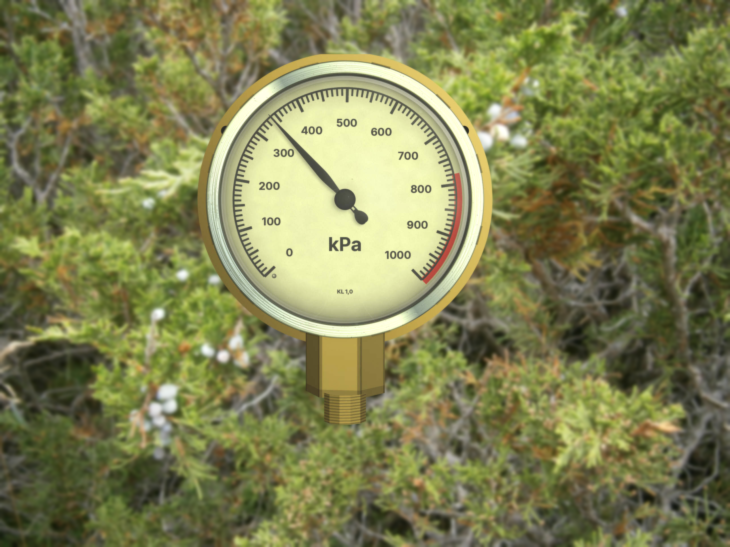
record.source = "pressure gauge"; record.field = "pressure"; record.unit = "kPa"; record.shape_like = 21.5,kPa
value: 340,kPa
